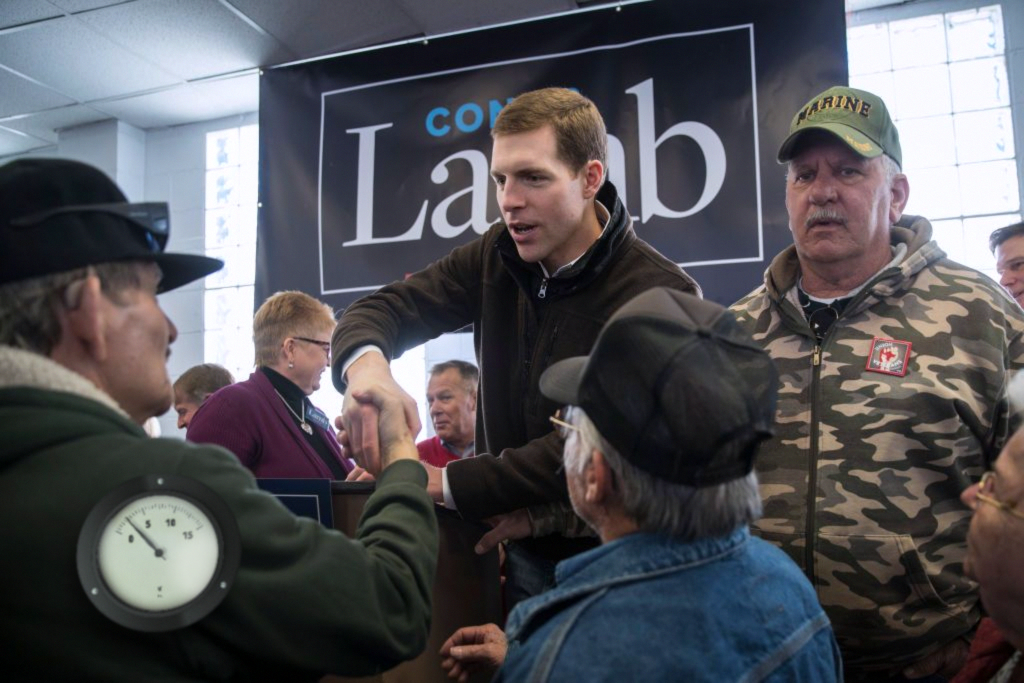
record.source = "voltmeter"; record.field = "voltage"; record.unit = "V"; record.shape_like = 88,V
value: 2.5,V
